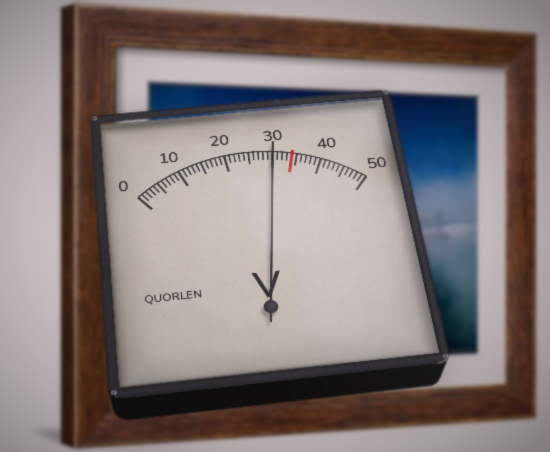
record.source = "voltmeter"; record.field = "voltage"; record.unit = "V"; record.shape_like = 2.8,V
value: 30,V
